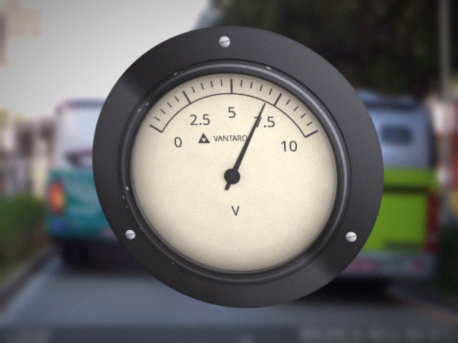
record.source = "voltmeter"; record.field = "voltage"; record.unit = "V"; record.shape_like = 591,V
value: 7,V
